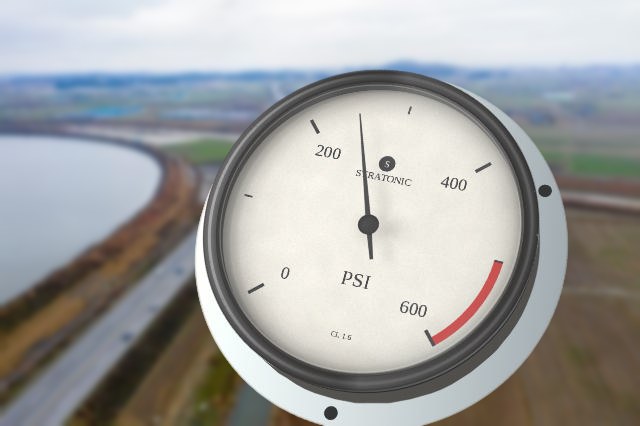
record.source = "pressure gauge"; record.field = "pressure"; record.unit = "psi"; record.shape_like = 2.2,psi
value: 250,psi
